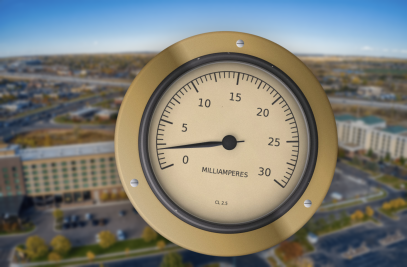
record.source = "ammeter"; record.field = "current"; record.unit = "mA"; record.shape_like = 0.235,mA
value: 2,mA
